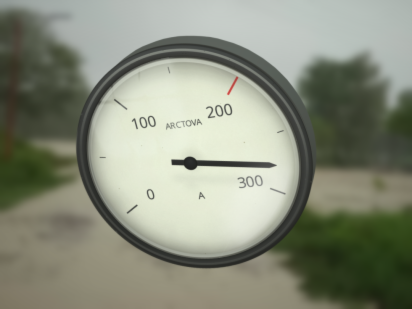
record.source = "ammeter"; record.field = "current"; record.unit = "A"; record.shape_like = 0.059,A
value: 275,A
